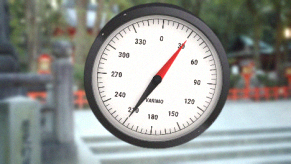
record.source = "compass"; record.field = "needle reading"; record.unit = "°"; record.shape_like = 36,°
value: 30,°
